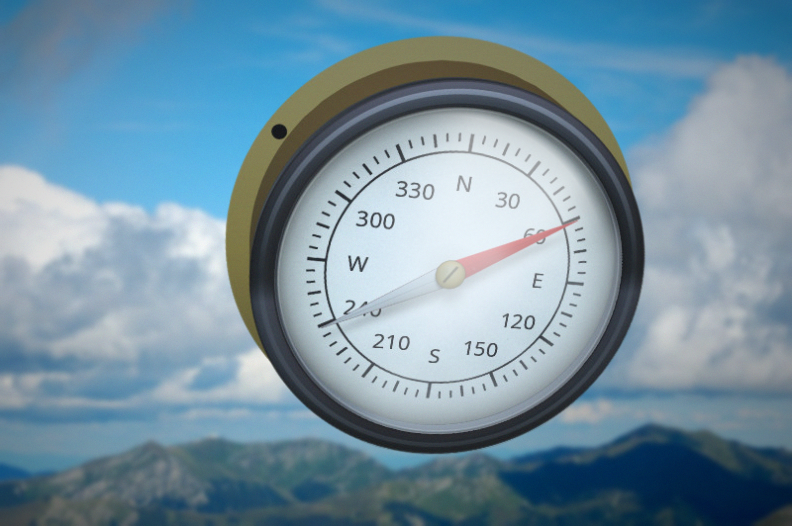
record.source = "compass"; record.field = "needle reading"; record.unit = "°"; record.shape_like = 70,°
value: 60,°
